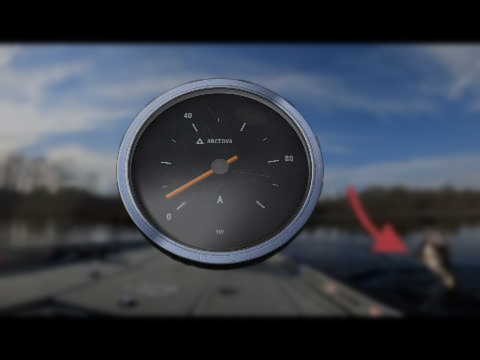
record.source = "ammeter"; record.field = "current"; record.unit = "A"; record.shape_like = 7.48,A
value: 5,A
